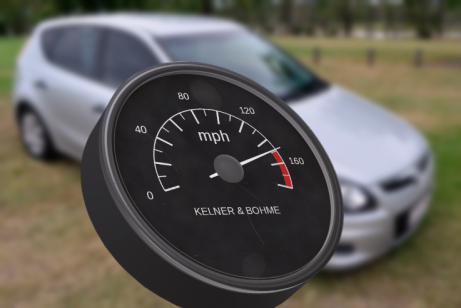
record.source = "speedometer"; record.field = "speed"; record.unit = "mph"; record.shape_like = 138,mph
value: 150,mph
